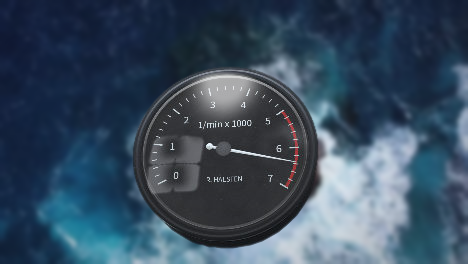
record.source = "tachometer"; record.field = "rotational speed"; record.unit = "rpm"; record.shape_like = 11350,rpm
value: 6400,rpm
